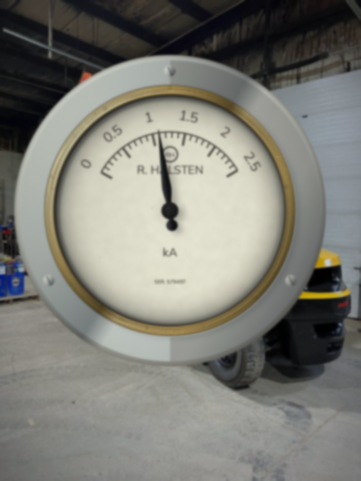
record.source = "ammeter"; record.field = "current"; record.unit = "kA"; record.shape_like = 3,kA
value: 1.1,kA
